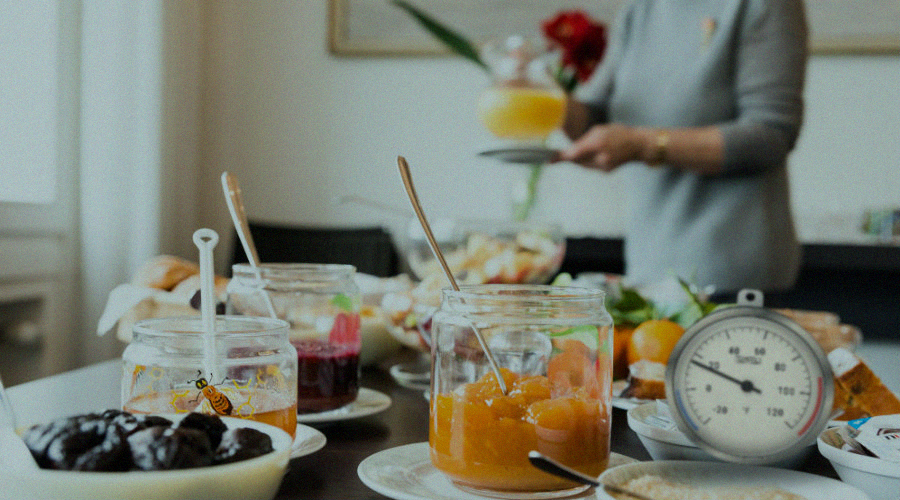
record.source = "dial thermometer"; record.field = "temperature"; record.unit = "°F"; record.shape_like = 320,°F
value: 16,°F
